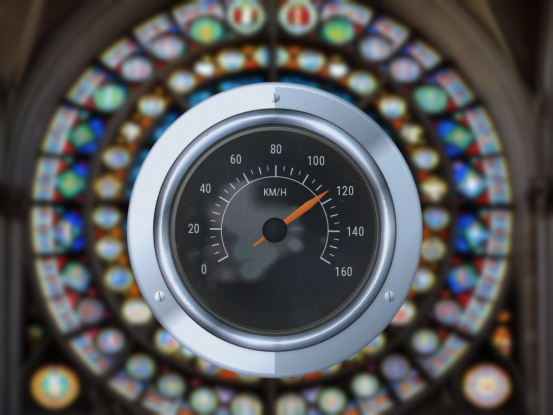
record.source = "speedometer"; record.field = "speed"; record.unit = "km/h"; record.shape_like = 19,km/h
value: 115,km/h
